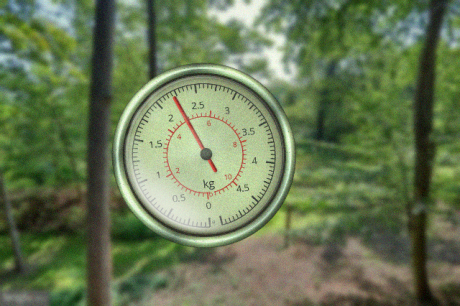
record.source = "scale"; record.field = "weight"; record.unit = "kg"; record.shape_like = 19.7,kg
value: 2.2,kg
